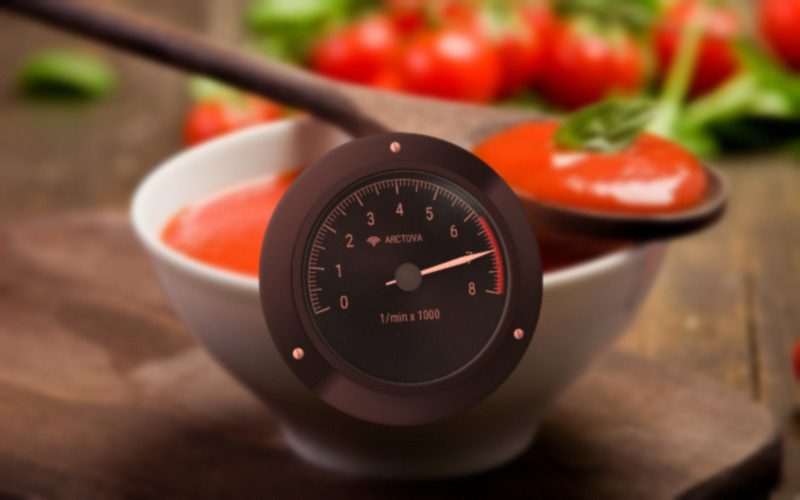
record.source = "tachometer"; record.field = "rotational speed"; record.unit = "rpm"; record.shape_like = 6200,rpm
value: 7000,rpm
